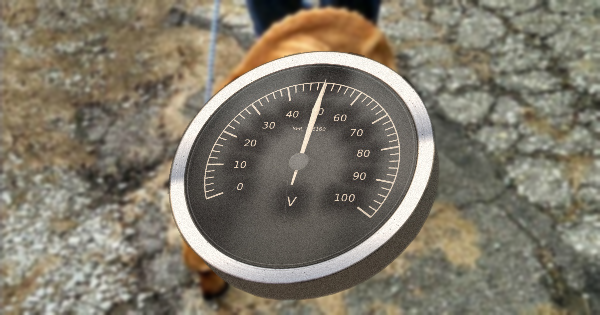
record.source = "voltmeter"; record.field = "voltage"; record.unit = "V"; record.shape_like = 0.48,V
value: 50,V
